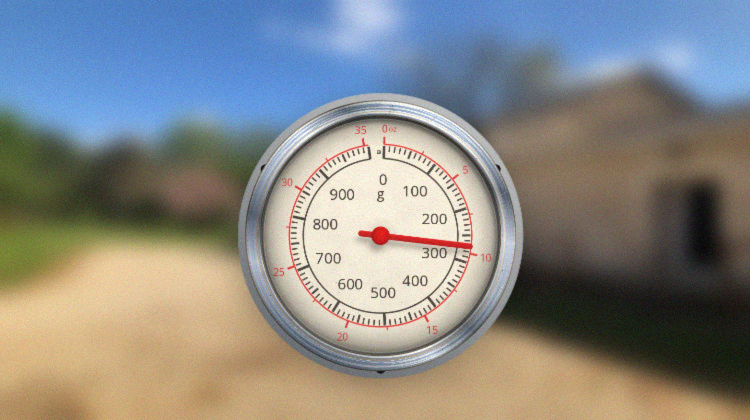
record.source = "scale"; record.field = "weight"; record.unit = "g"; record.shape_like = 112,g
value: 270,g
